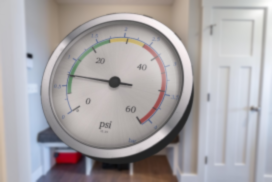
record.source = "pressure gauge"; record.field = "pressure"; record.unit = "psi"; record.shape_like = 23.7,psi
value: 10,psi
